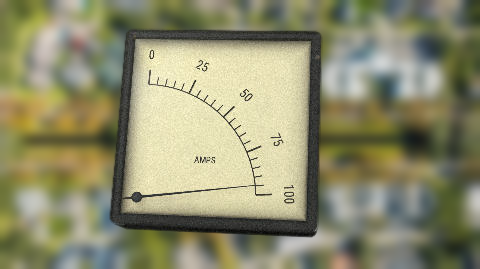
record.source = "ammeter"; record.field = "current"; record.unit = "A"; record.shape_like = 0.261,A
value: 95,A
